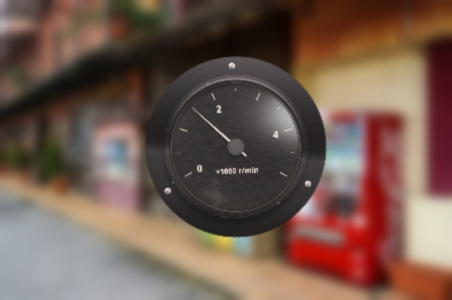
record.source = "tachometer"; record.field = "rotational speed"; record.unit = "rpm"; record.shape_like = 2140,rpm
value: 1500,rpm
